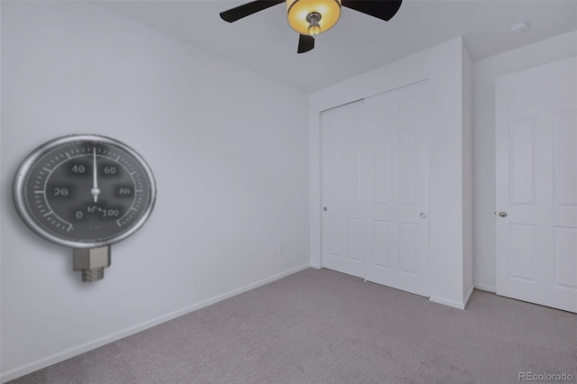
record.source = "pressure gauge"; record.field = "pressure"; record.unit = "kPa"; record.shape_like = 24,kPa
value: 50,kPa
